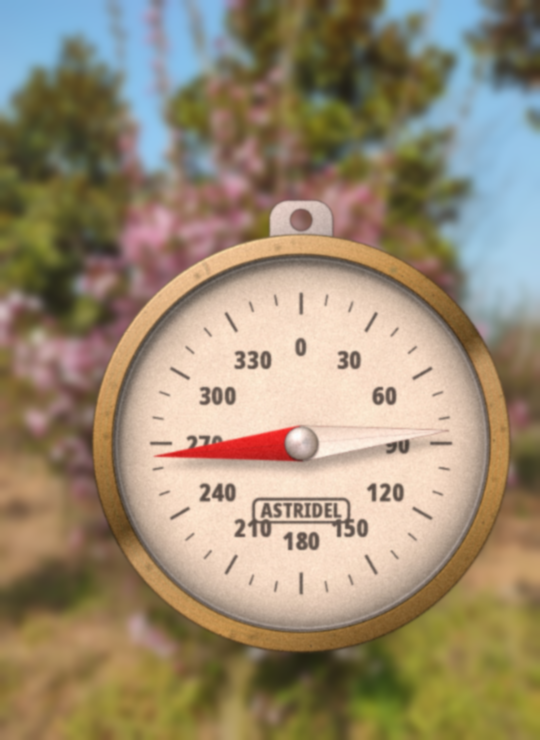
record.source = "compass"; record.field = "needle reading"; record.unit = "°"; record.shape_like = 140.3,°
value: 265,°
